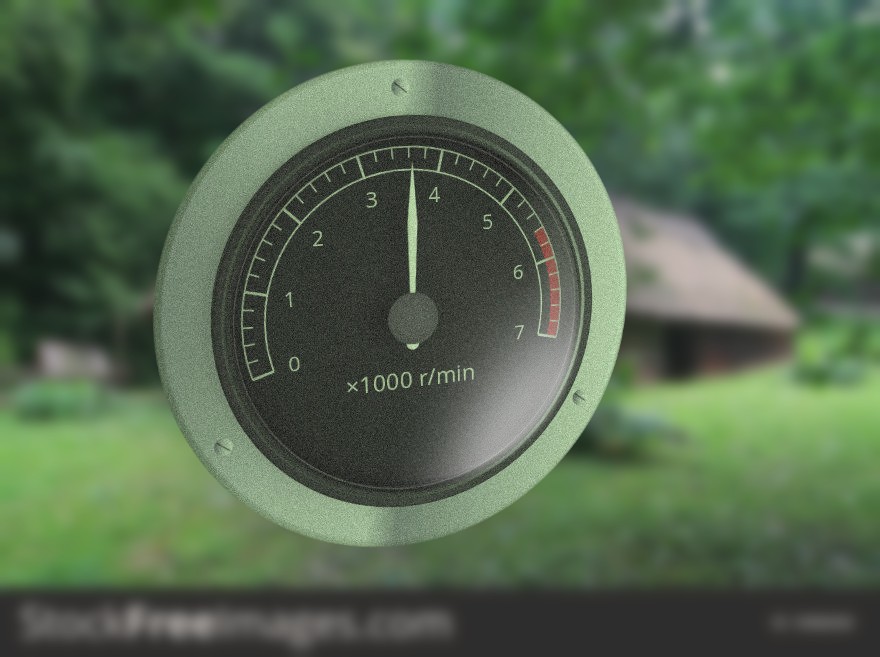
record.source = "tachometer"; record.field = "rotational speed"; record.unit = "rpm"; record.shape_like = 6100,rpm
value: 3600,rpm
